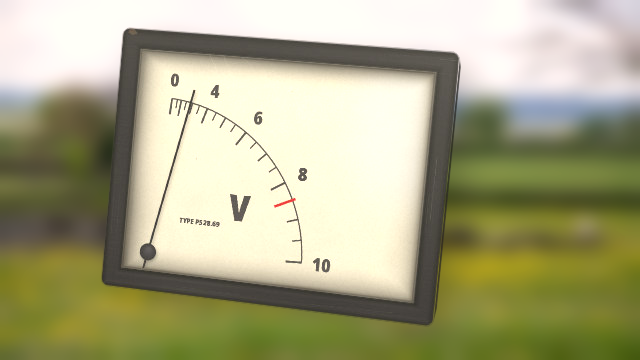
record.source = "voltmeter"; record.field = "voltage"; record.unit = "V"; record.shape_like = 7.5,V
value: 3,V
